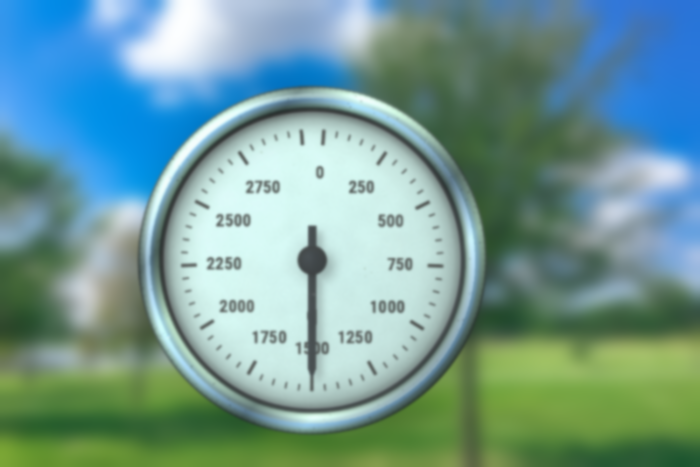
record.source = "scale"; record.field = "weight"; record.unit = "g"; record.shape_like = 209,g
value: 1500,g
